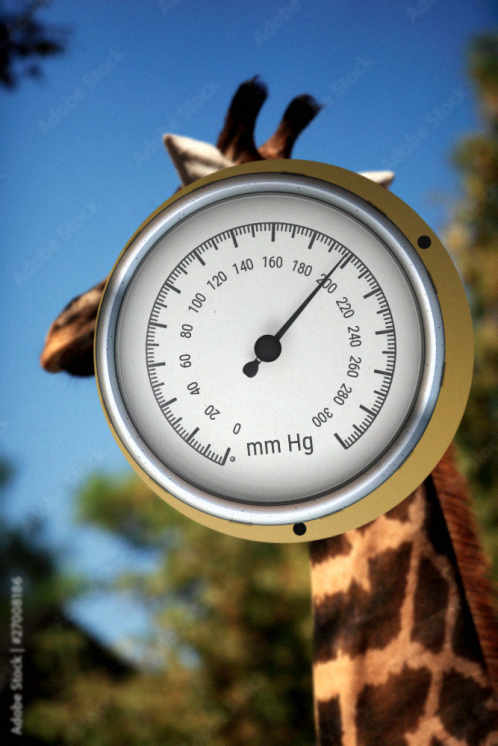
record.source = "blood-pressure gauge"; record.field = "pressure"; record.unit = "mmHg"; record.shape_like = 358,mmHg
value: 198,mmHg
